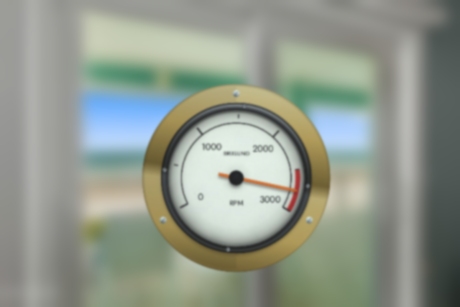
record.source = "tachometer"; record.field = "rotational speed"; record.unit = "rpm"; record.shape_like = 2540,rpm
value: 2750,rpm
